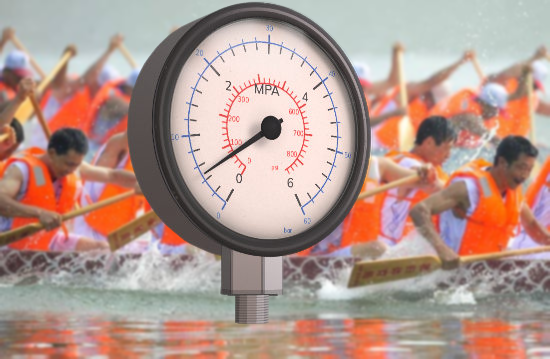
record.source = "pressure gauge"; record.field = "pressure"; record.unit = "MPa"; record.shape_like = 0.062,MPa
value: 0.5,MPa
